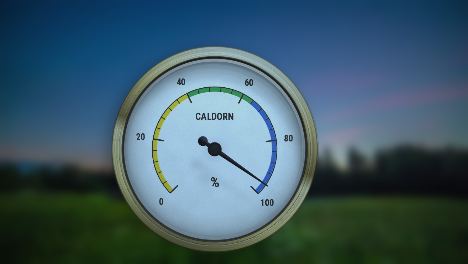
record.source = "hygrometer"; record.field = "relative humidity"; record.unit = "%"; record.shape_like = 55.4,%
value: 96,%
